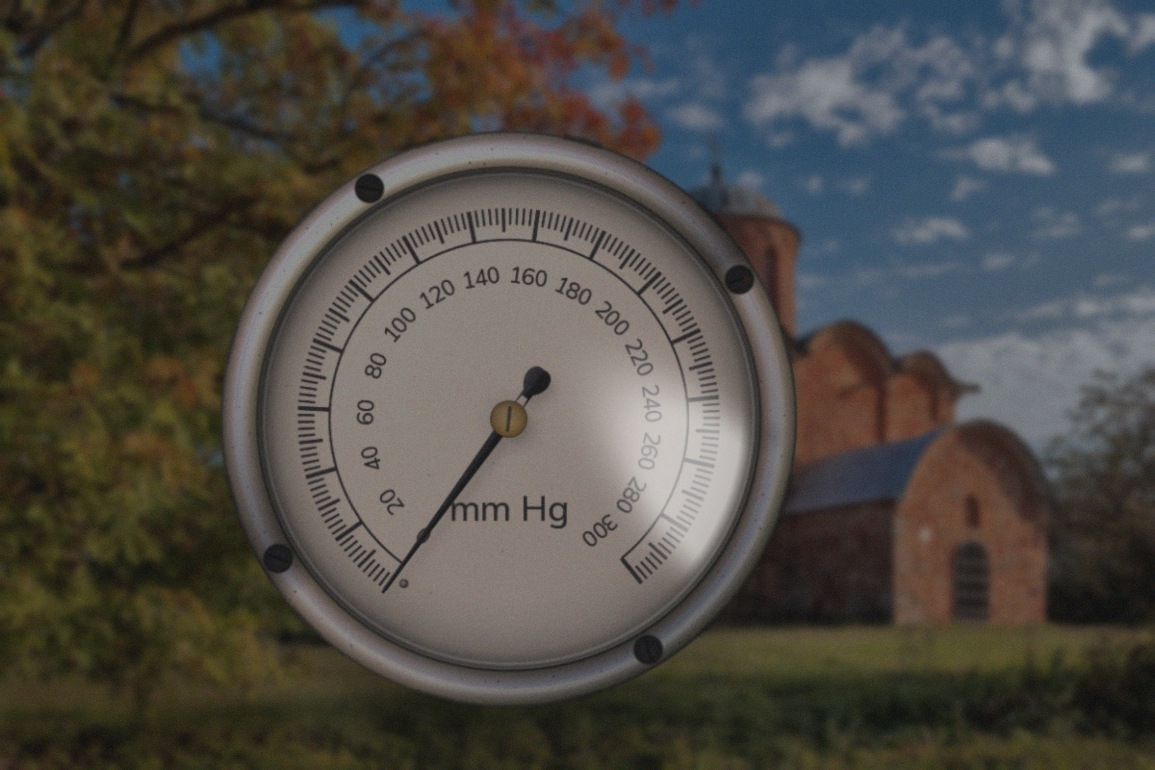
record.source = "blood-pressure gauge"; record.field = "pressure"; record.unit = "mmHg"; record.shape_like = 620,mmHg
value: 0,mmHg
